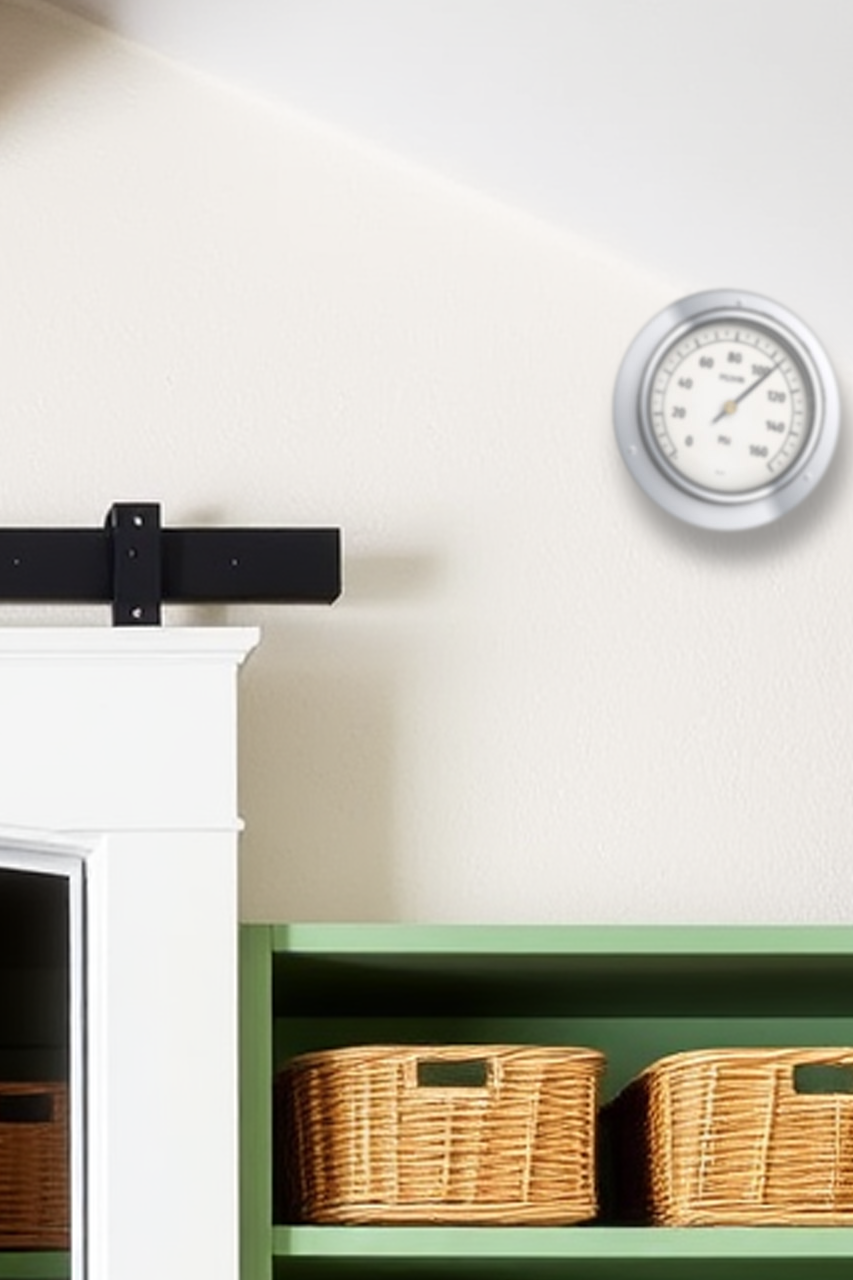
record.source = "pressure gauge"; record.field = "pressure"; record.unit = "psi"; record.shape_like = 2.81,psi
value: 105,psi
